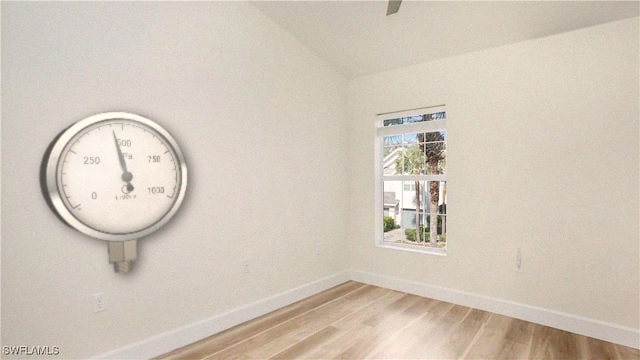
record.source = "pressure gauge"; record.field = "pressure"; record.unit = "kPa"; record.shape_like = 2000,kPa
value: 450,kPa
